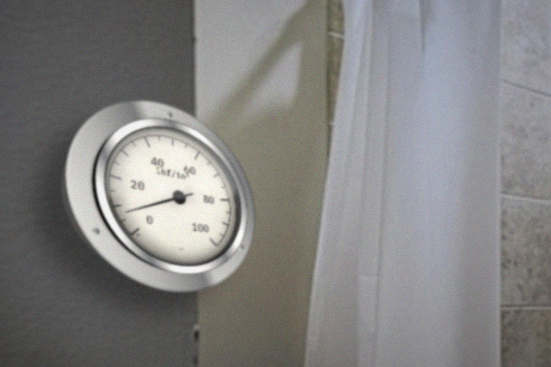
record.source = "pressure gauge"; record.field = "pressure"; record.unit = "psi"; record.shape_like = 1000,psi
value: 7.5,psi
